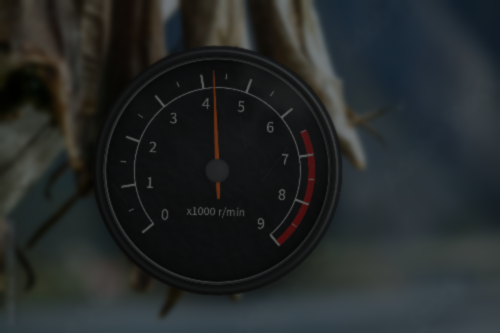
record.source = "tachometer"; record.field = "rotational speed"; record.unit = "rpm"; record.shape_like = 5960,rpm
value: 4250,rpm
